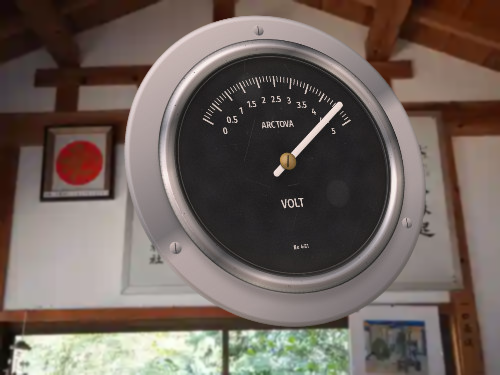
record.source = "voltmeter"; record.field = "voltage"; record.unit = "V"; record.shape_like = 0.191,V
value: 4.5,V
